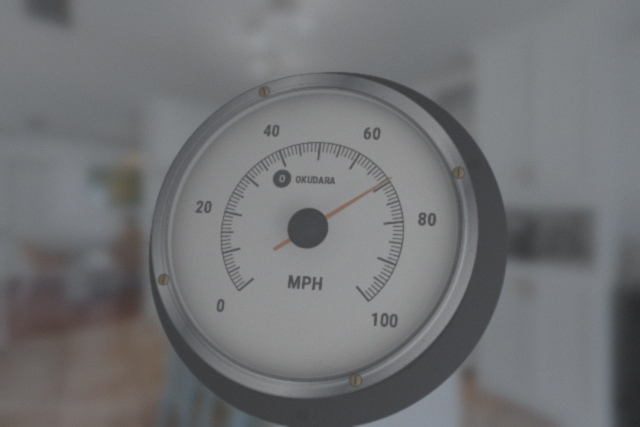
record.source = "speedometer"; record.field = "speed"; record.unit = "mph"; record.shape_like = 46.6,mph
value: 70,mph
